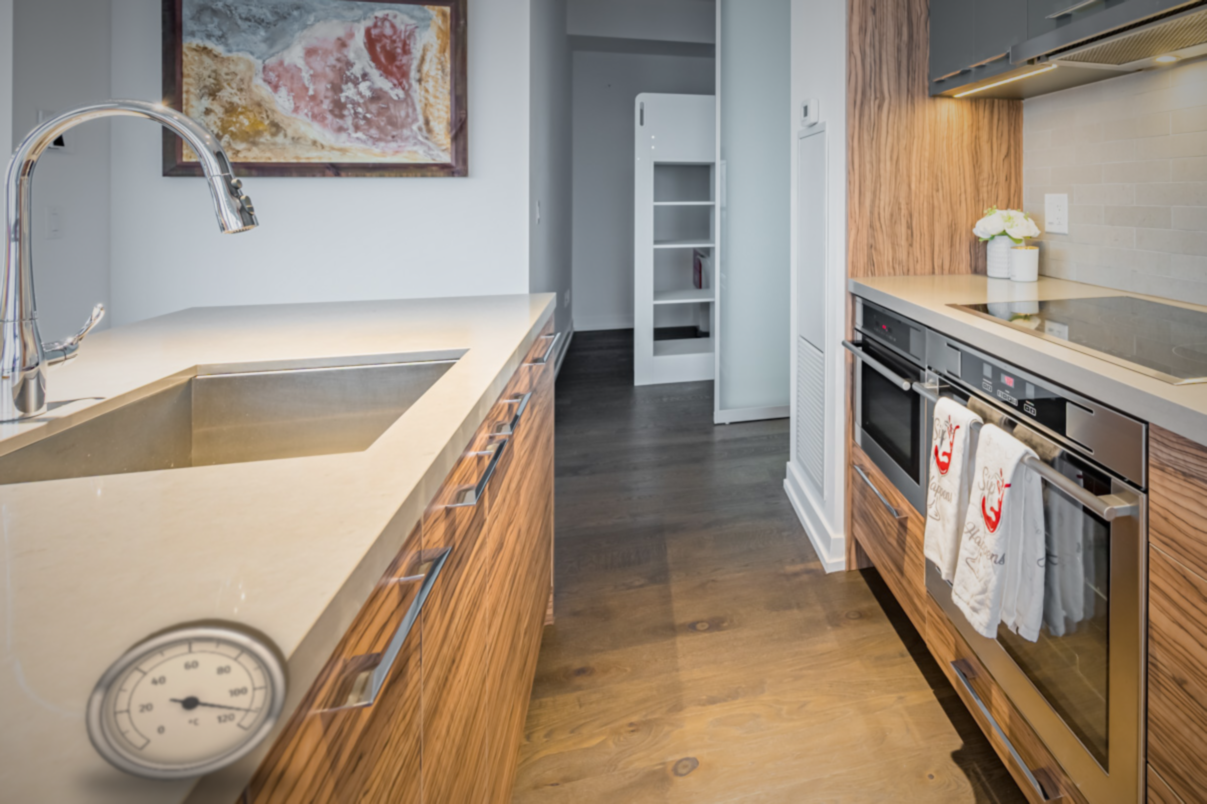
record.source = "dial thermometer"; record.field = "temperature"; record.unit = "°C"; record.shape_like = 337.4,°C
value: 110,°C
